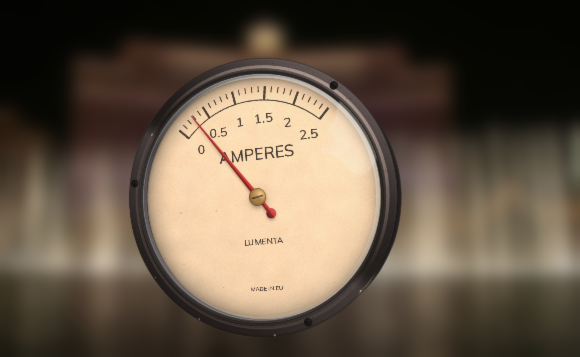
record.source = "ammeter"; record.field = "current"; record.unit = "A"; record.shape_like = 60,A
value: 0.3,A
